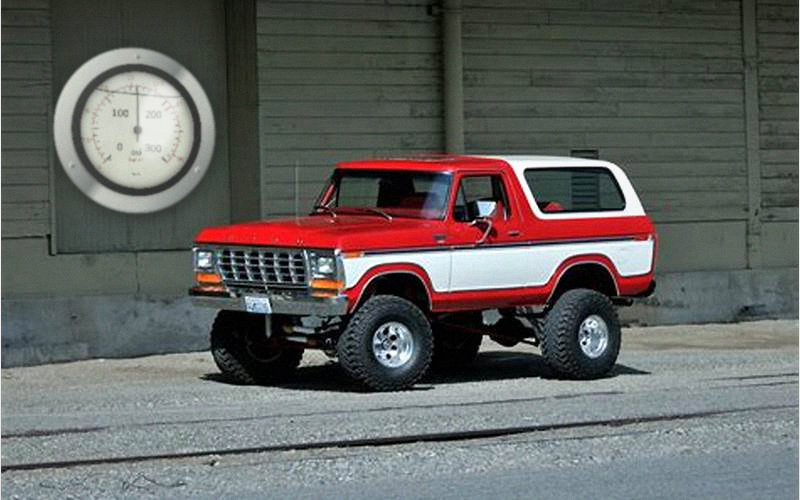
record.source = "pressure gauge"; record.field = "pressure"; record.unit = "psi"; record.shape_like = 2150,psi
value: 150,psi
